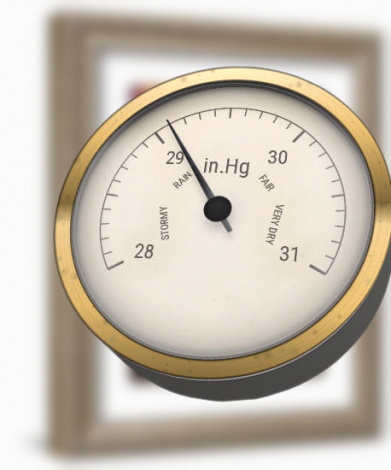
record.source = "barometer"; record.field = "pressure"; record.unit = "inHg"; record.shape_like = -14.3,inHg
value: 29.1,inHg
